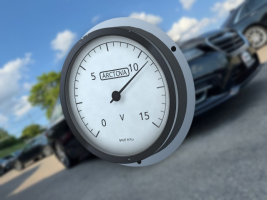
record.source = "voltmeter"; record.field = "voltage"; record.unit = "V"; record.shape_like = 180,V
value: 10.75,V
